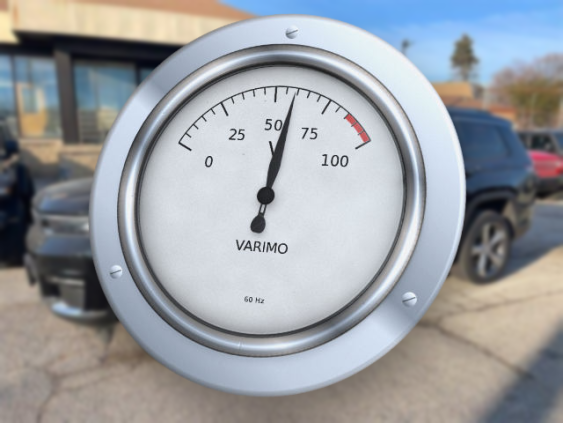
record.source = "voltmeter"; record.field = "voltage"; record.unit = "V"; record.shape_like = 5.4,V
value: 60,V
